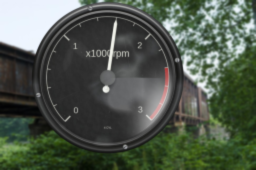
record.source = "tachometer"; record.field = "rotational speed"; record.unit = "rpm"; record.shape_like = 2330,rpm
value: 1600,rpm
